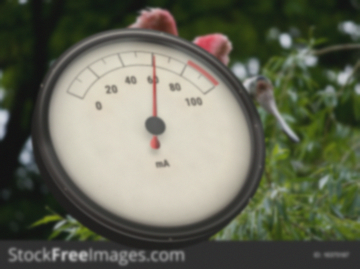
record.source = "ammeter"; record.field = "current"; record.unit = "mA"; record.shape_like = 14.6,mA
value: 60,mA
